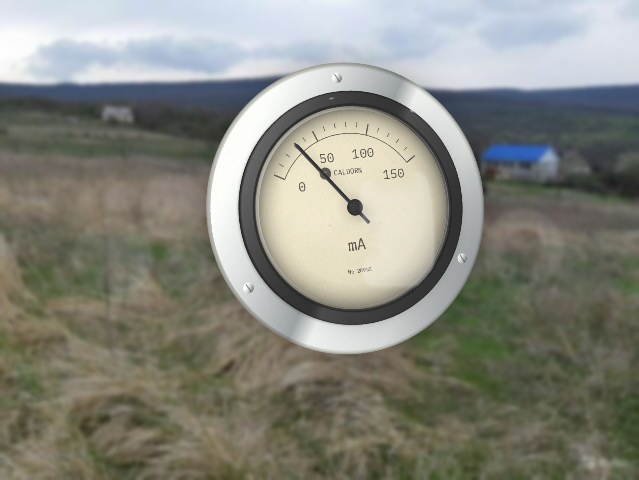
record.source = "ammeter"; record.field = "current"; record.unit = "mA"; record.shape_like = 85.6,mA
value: 30,mA
